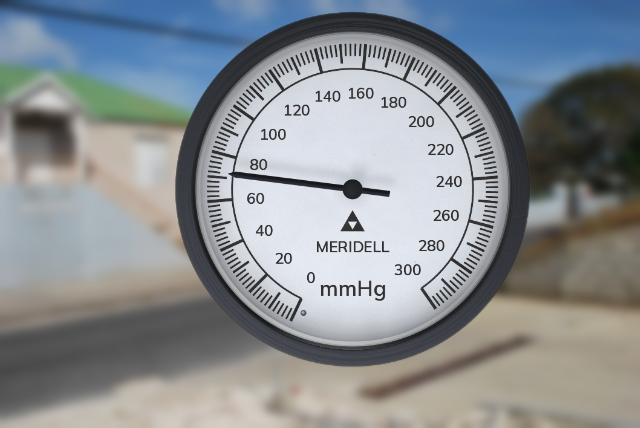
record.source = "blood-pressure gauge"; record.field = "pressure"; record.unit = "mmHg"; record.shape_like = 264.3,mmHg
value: 72,mmHg
